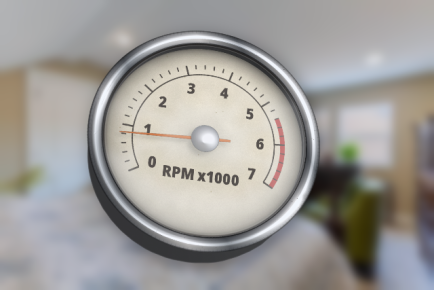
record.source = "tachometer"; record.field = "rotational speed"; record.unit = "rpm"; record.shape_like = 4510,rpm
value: 800,rpm
